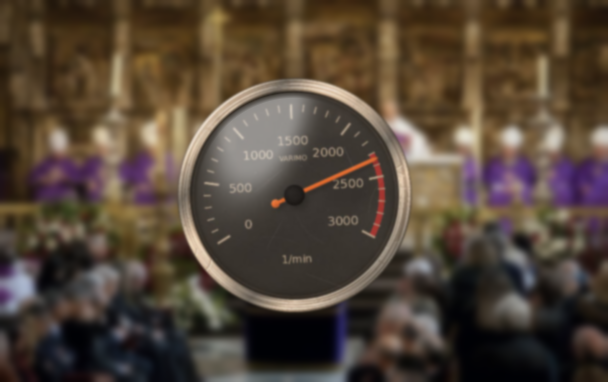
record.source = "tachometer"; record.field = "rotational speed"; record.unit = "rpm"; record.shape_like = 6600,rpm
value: 2350,rpm
